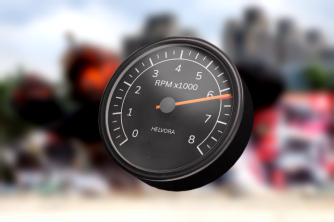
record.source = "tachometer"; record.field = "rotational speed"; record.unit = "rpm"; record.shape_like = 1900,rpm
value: 6250,rpm
